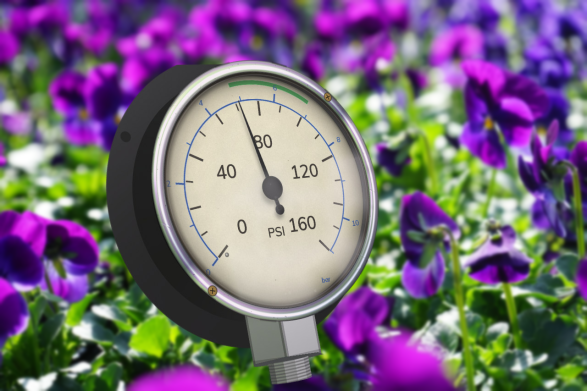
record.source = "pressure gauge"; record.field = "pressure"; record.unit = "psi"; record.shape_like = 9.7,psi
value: 70,psi
